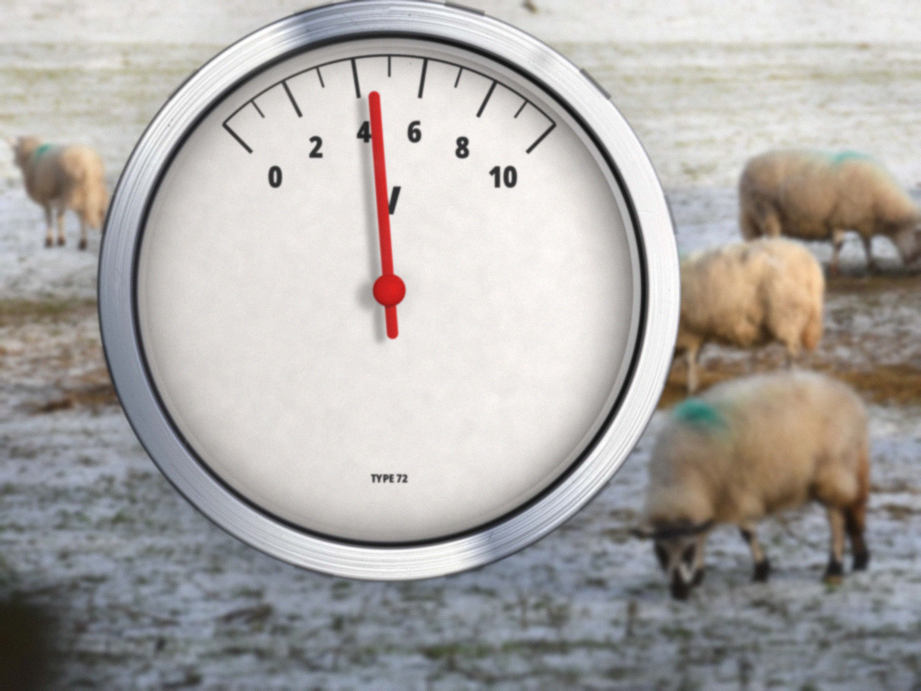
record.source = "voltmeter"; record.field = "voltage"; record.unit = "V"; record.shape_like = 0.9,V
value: 4.5,V
